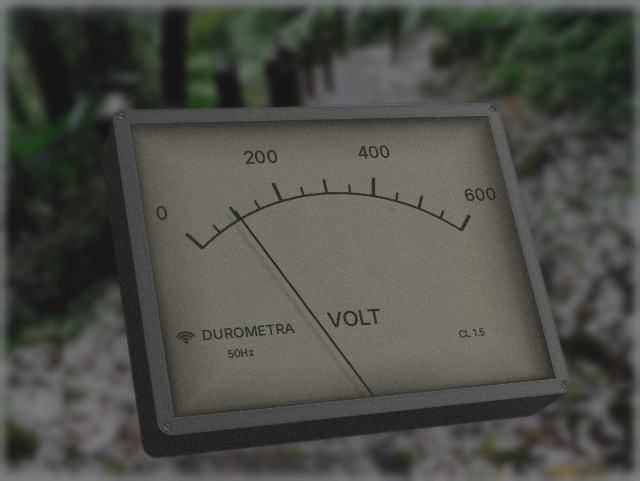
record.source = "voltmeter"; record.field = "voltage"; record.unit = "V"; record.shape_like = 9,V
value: 100,V
